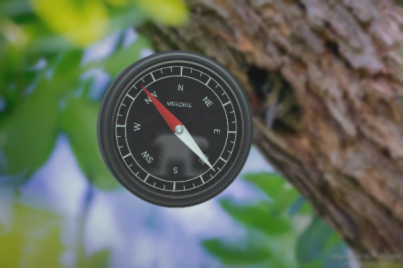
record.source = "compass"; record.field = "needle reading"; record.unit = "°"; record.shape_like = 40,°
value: 315,°
